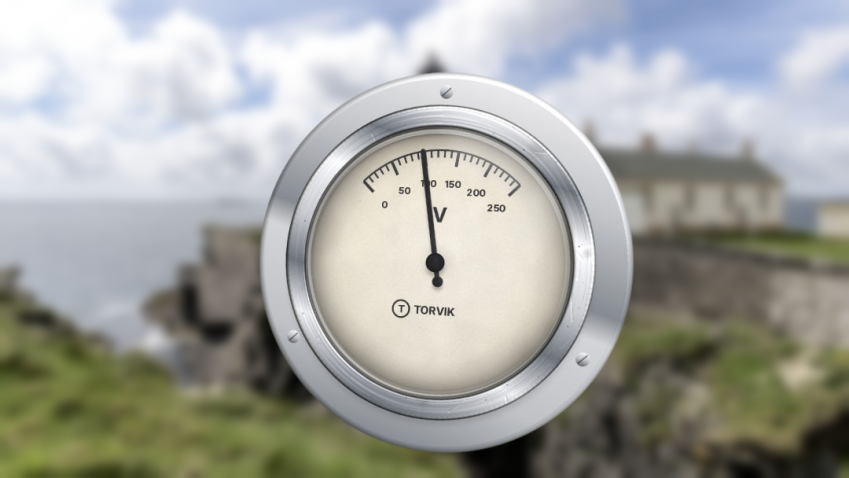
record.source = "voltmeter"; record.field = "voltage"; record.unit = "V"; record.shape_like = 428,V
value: 100,V
